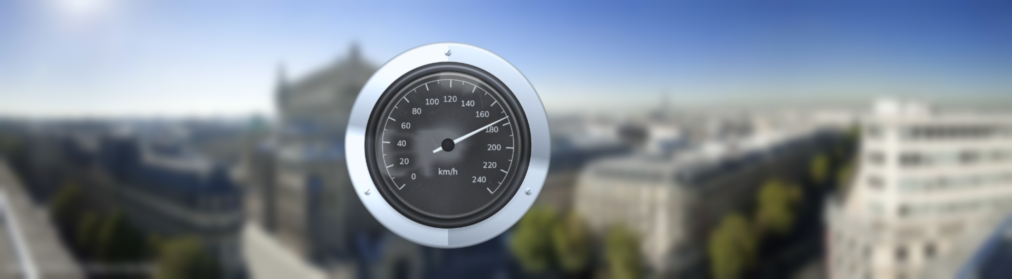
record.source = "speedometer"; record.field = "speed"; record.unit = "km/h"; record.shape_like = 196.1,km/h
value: 175,km/h
